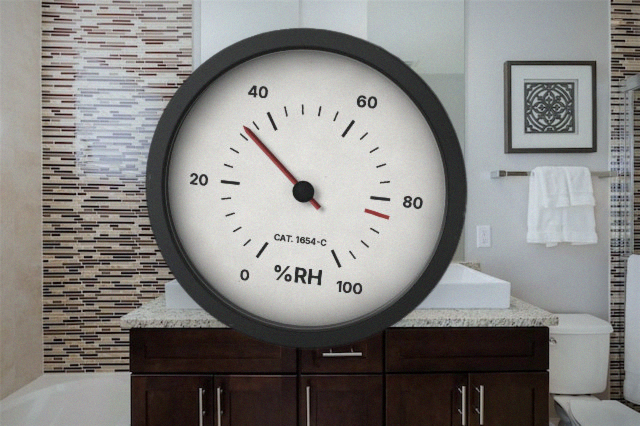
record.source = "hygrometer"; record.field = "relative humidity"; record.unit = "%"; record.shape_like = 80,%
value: 34,%
